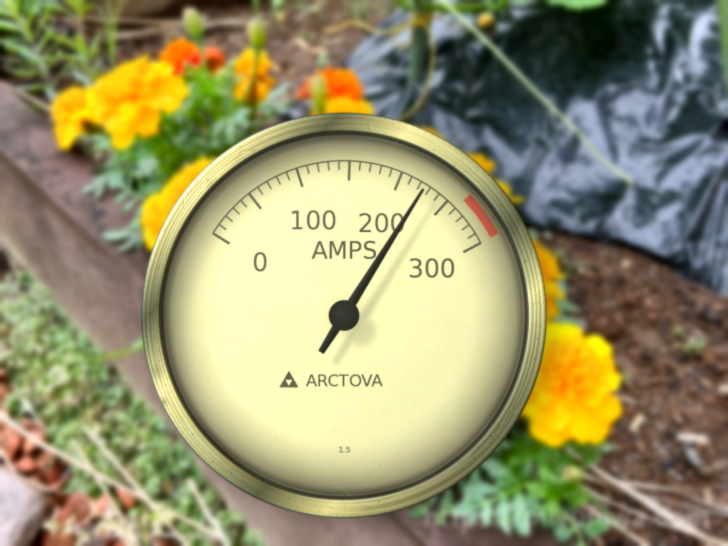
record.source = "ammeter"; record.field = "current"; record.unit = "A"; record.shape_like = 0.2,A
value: 225,A
